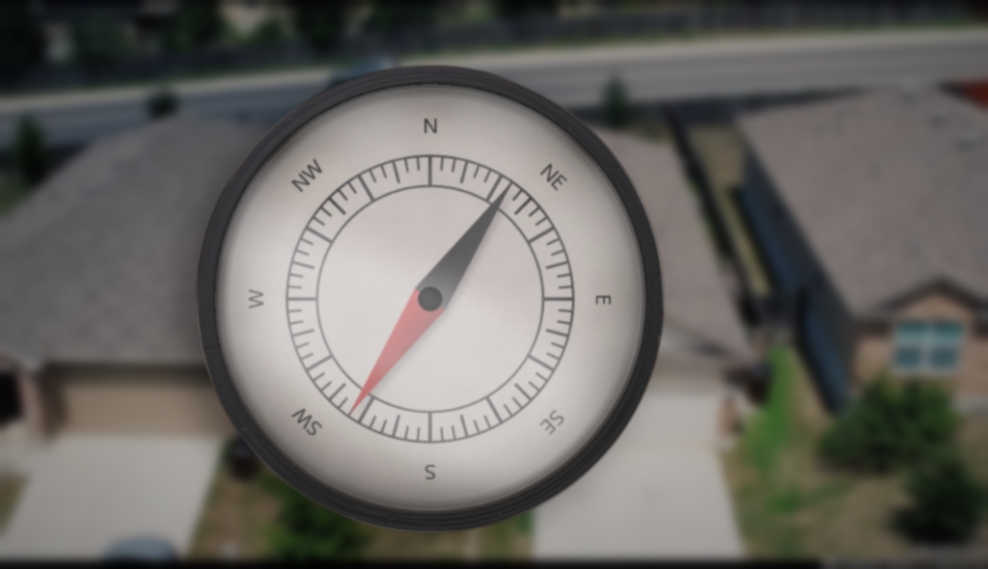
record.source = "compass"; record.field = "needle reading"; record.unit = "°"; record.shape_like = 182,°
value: 215,°
